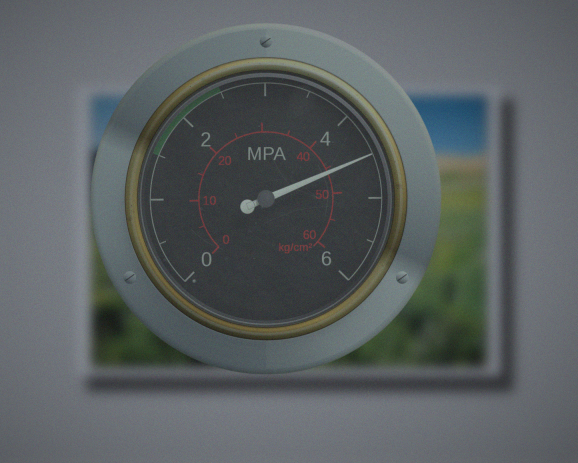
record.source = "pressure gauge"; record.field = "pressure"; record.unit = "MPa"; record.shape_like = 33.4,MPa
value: 4.5,MPa
